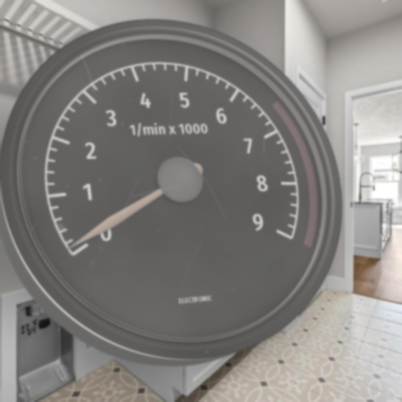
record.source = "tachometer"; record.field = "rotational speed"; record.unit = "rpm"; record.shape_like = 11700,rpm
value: 100,rpm
